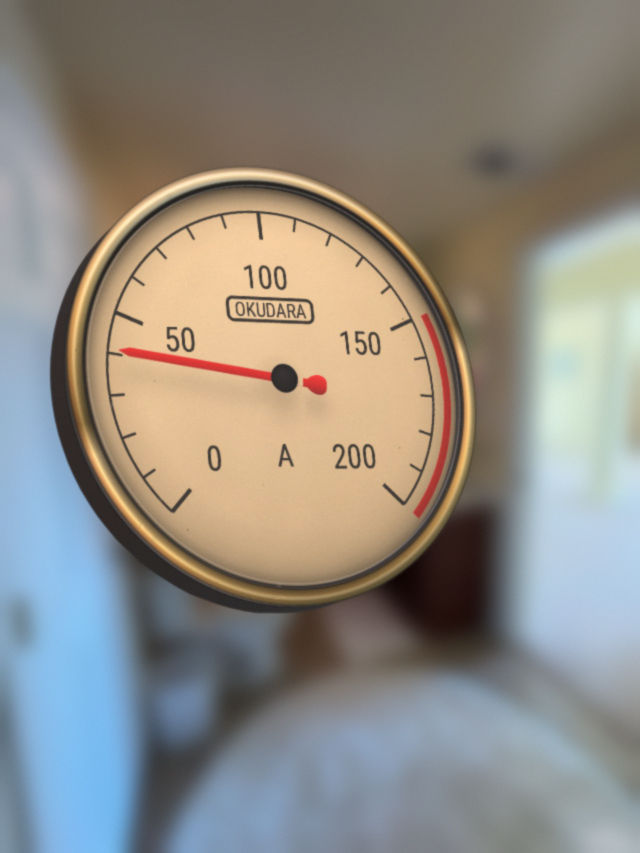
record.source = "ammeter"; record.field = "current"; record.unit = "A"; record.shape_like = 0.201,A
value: 40,A
